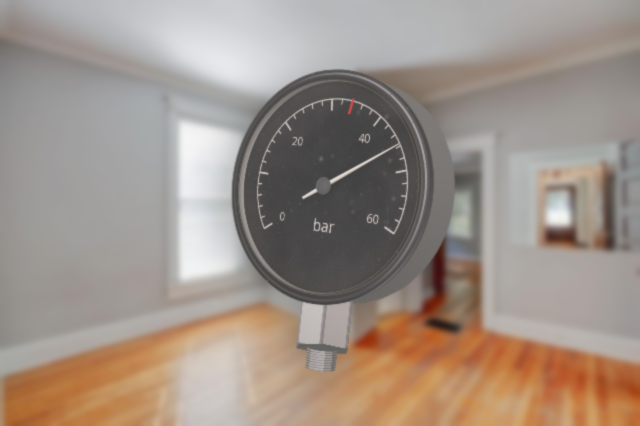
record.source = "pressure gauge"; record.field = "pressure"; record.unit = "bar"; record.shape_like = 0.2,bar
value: 46,bar
